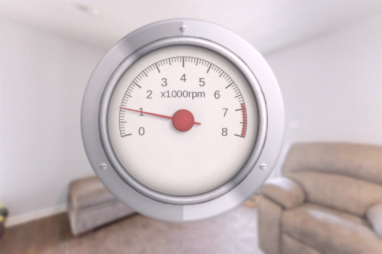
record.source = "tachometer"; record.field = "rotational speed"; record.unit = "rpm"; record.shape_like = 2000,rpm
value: 1000,rpm
